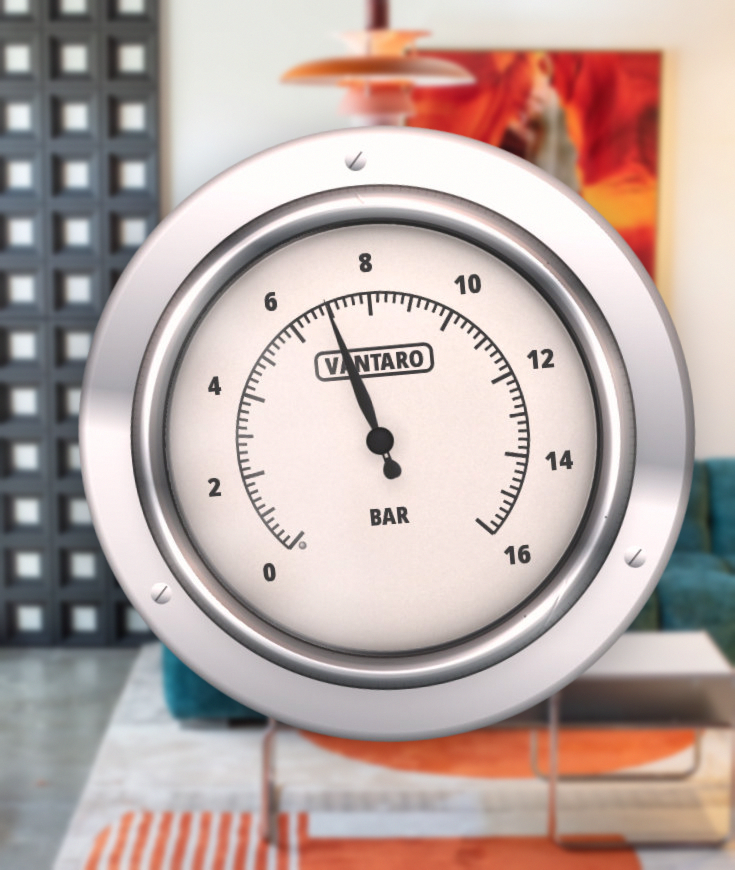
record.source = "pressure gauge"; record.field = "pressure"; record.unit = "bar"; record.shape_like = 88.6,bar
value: 7,bar
